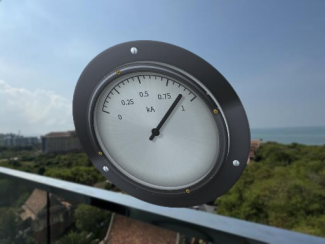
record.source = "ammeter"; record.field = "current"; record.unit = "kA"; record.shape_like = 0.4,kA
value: 0.9,kA
